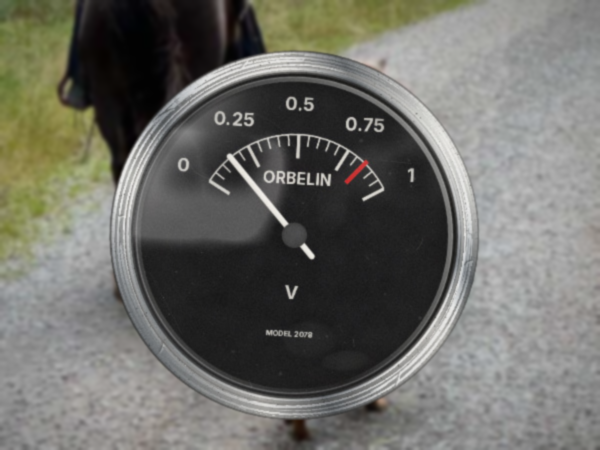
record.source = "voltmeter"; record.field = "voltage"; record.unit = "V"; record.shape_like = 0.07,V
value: 0.15,V
